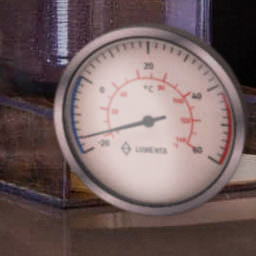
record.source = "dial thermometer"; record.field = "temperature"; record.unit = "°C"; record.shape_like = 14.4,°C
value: -16,°C
